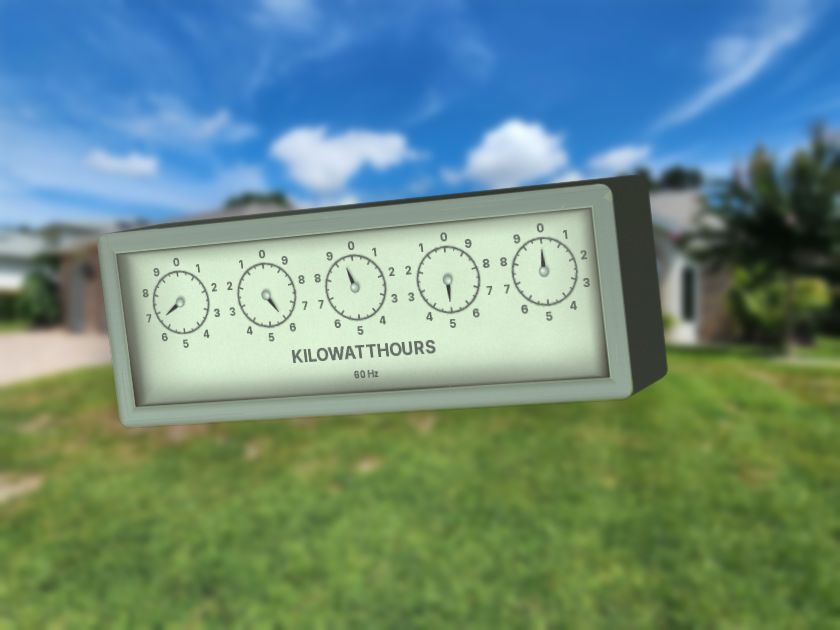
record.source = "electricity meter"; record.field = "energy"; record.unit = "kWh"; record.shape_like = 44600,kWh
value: 65950,kWh
